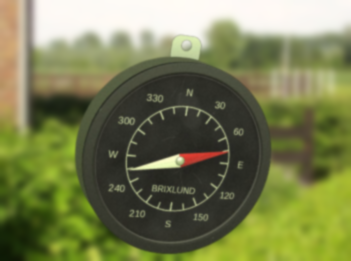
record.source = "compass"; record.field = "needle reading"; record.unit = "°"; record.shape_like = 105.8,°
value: 75,°
